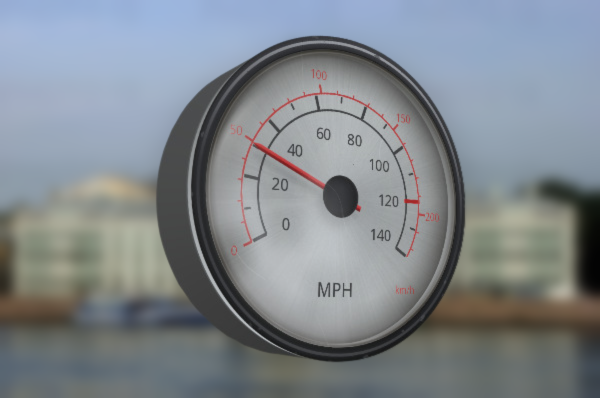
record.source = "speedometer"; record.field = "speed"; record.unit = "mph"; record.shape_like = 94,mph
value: 30,mph
